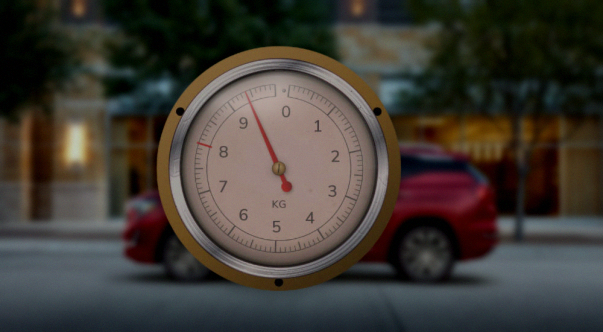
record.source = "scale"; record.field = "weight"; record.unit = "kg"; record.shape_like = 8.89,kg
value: 9.4,kg
